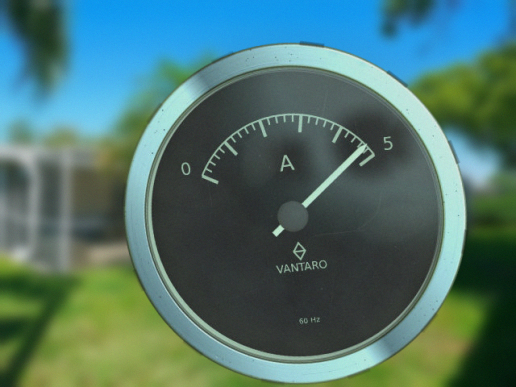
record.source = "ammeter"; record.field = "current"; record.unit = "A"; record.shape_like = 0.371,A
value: 4.7,A
